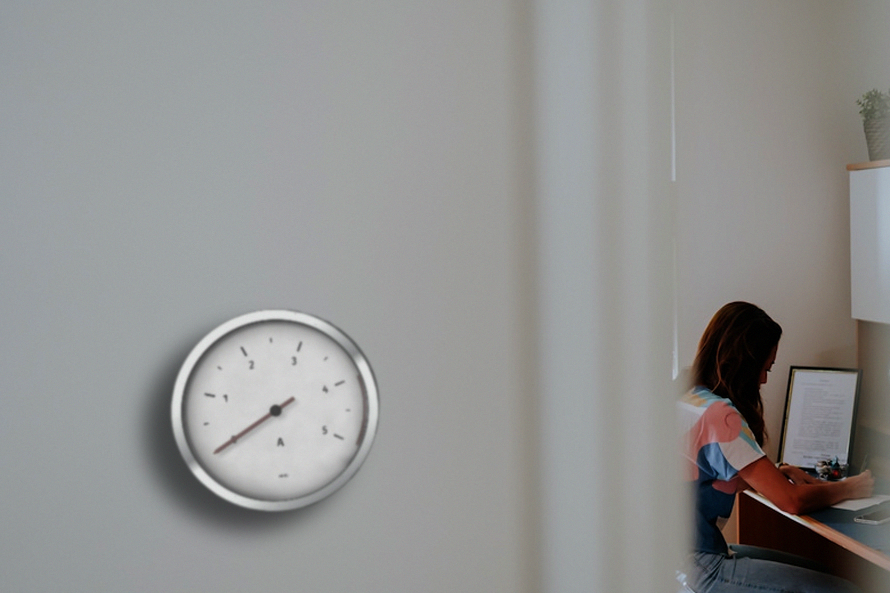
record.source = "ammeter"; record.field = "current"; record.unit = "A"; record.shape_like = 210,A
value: 0,A
